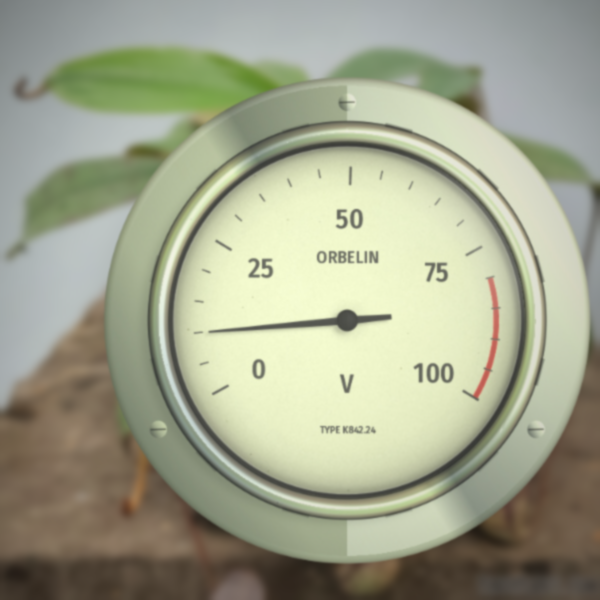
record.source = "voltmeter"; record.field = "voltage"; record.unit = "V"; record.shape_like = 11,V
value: 10,V
